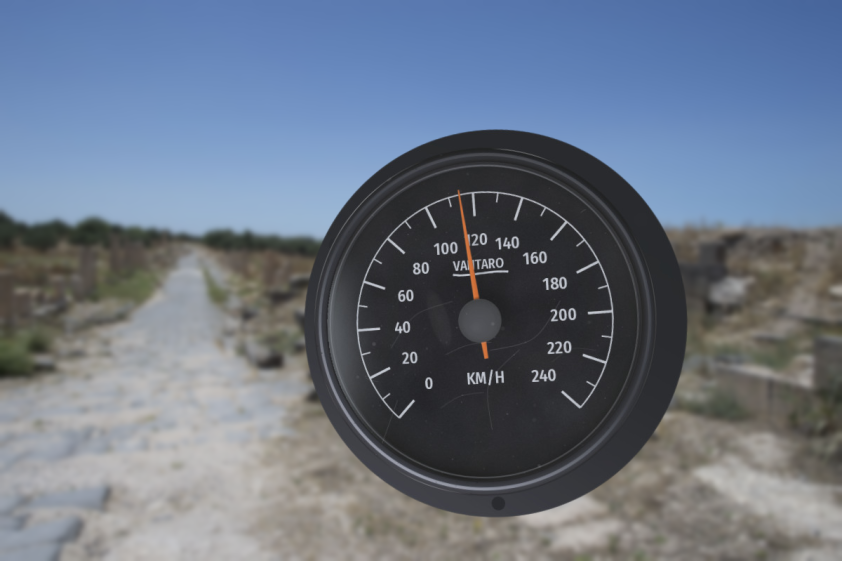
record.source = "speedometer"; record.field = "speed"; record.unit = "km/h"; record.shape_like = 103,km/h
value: 115,km/h
